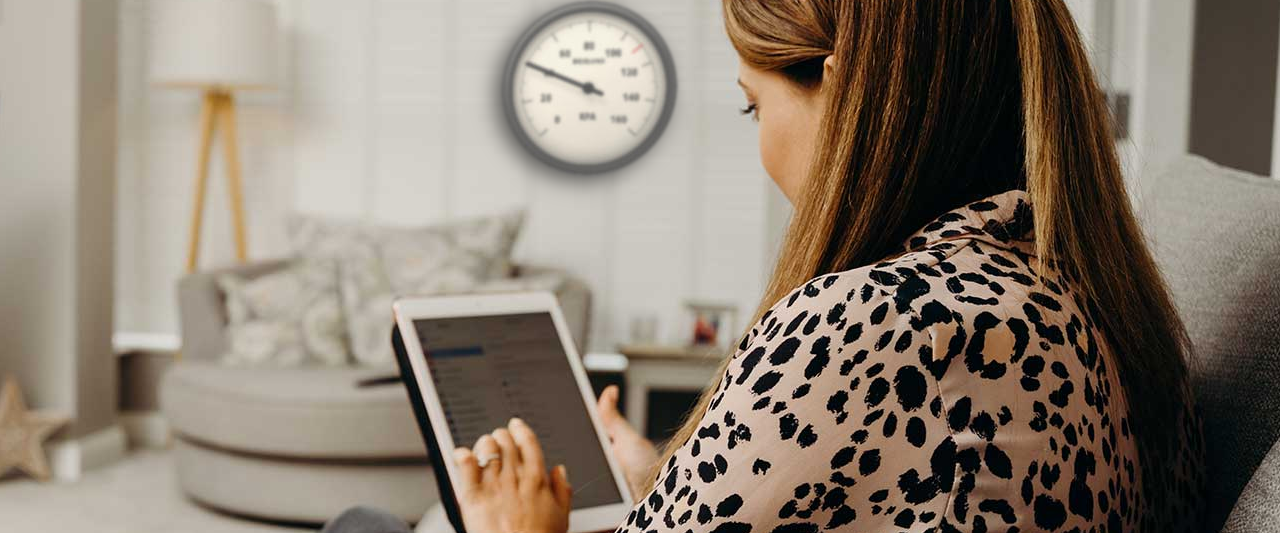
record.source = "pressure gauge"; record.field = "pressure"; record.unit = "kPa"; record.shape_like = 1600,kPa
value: 40,kPa
